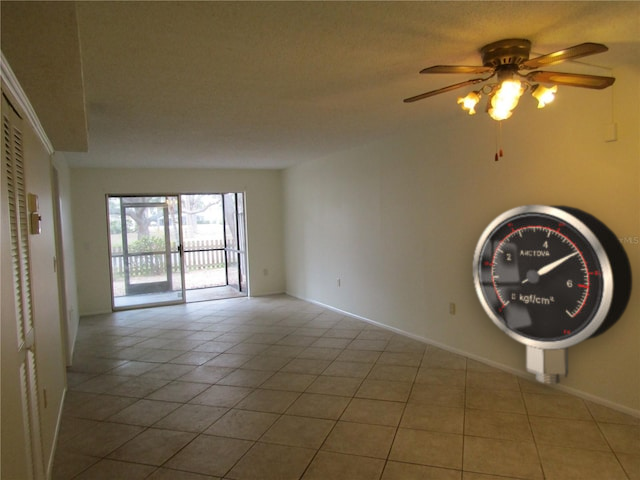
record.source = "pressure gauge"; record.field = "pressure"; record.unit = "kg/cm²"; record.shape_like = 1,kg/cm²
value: 5,kg/cm²
